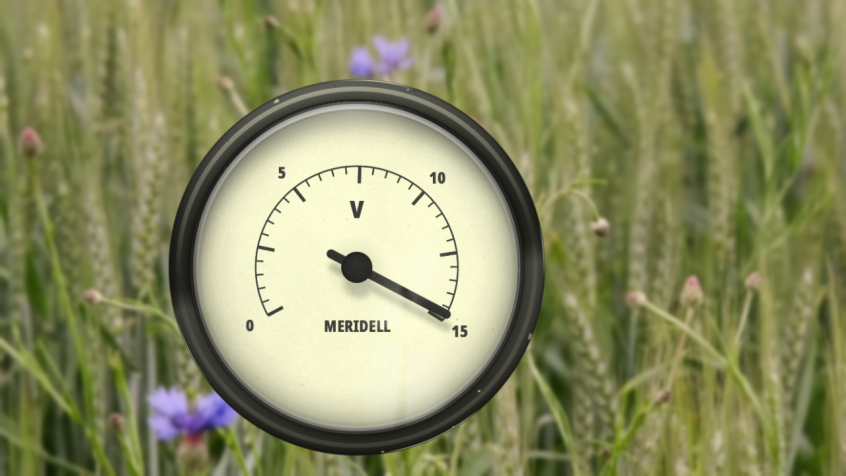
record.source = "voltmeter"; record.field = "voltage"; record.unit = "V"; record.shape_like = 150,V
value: 14.75,V
